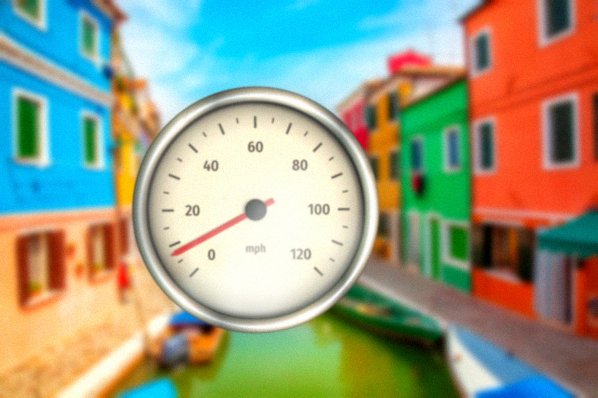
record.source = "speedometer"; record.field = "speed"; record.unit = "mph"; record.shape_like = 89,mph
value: 7.5,mph
